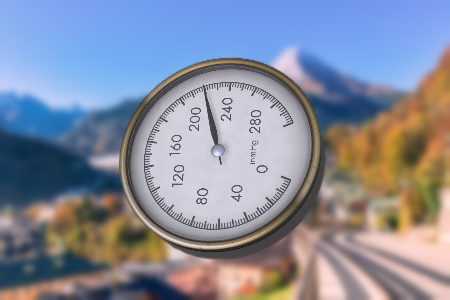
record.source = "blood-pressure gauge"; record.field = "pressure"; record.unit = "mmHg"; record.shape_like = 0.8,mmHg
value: 220,mmHg
